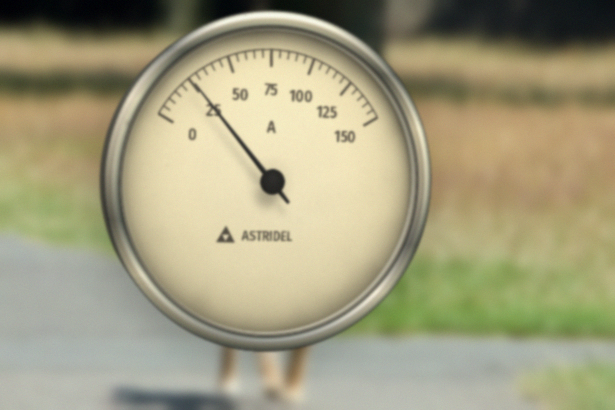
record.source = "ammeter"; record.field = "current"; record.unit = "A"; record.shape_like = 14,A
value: 25,A
